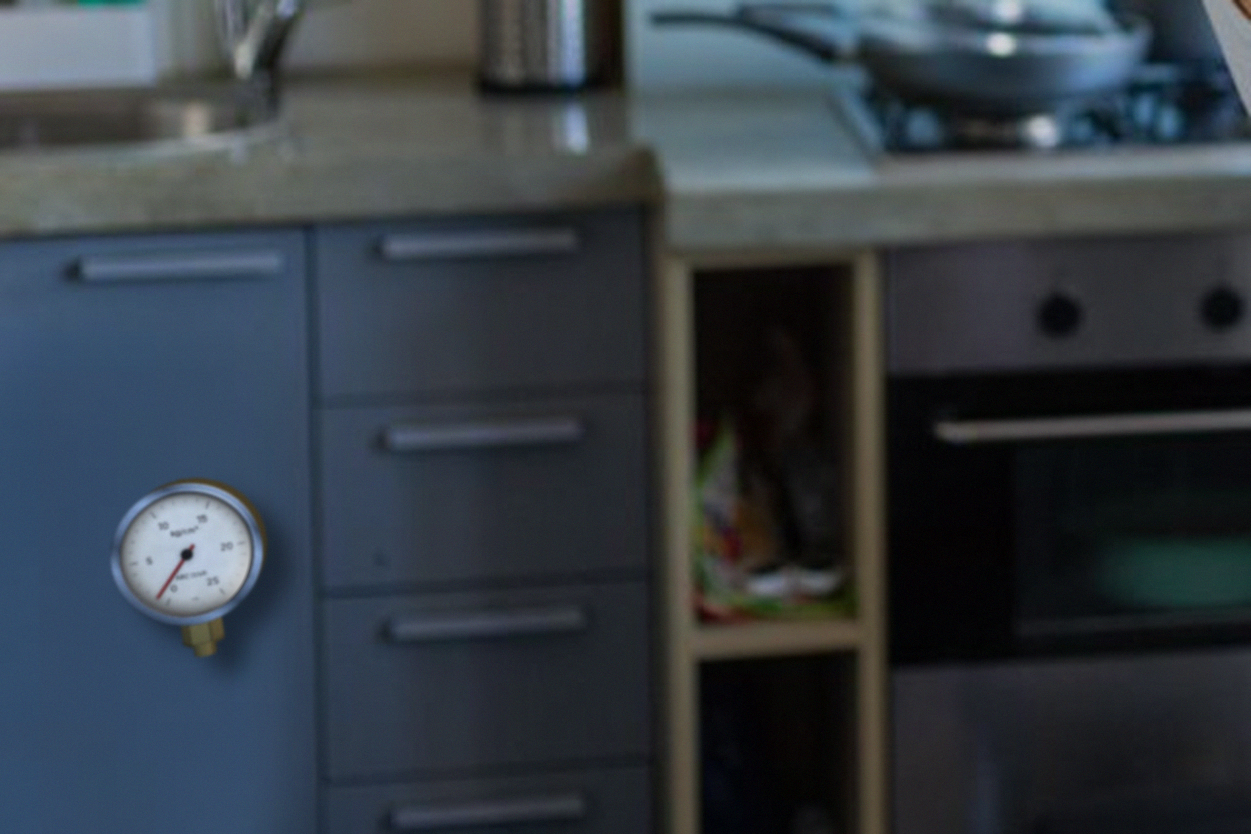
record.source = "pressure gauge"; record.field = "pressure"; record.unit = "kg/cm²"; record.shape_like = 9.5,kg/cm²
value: 1,kg/cm²
